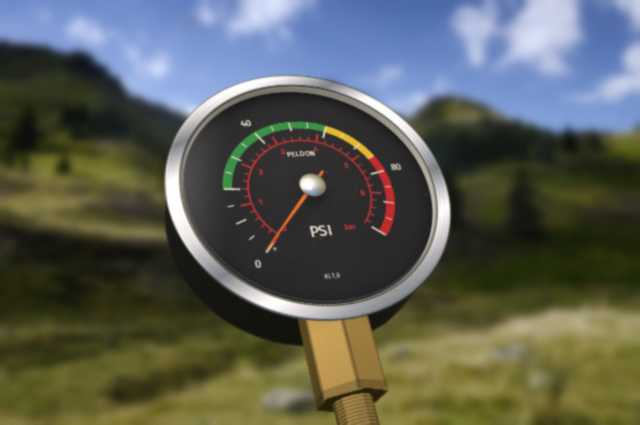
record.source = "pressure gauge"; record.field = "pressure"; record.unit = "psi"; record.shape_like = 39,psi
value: 0,psi
